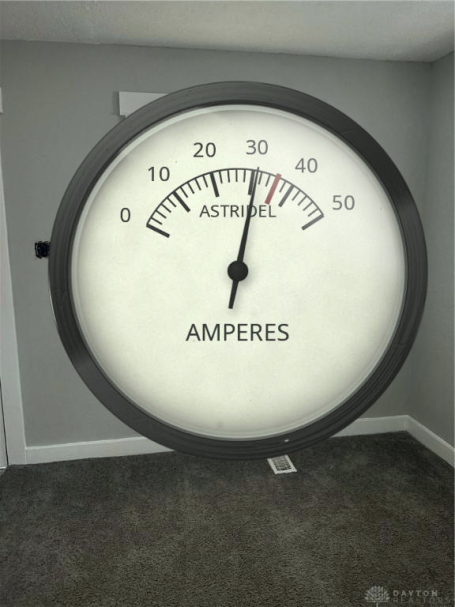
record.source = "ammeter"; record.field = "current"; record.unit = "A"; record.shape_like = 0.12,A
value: 31,A
